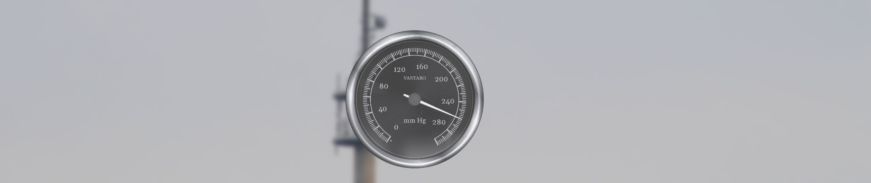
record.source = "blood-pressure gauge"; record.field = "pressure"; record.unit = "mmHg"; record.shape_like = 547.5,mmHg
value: 260,mmHg
